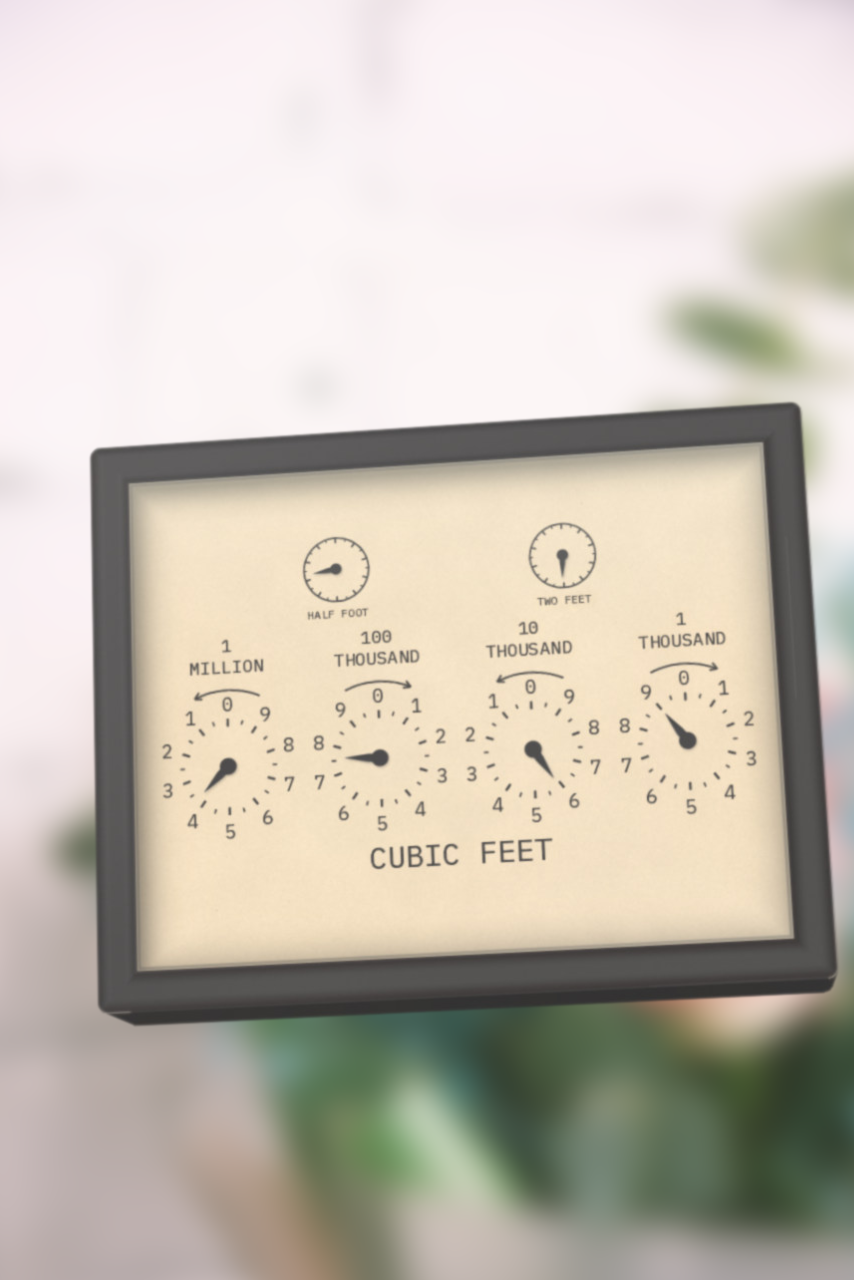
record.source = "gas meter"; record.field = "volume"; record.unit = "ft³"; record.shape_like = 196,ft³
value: 375900,ft³
